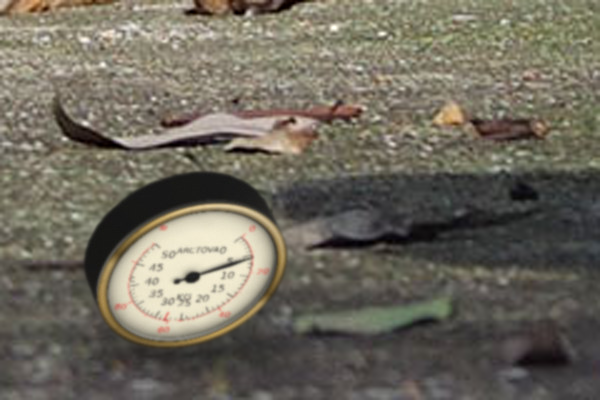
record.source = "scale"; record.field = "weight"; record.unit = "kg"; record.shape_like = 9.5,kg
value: 5,kg
